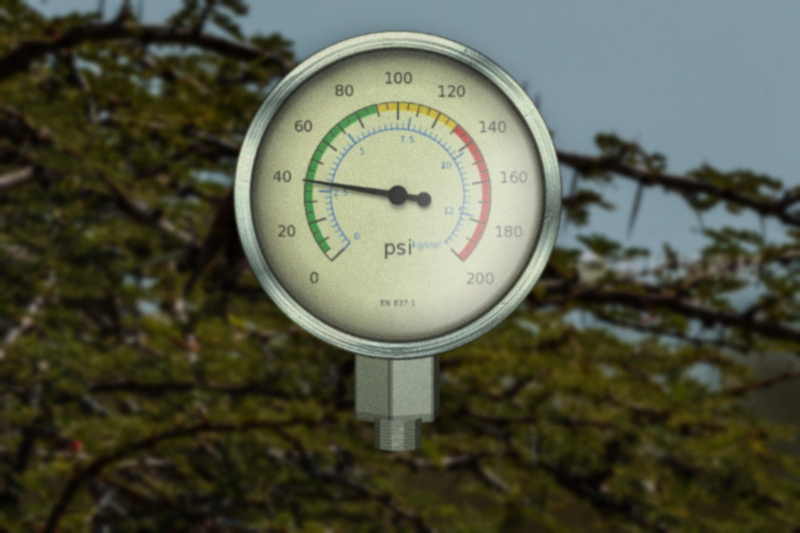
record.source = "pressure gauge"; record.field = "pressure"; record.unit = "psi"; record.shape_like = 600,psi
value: 40,psi
